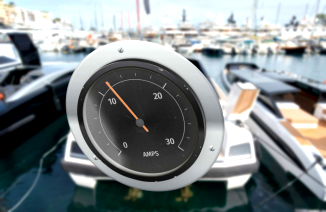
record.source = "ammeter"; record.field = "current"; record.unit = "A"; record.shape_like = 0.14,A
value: 12,A
